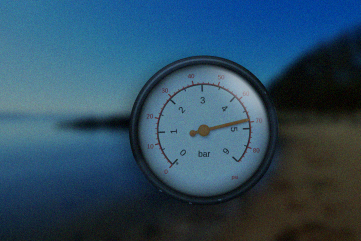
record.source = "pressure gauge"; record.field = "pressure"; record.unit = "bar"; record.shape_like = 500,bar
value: 4.75,bar
